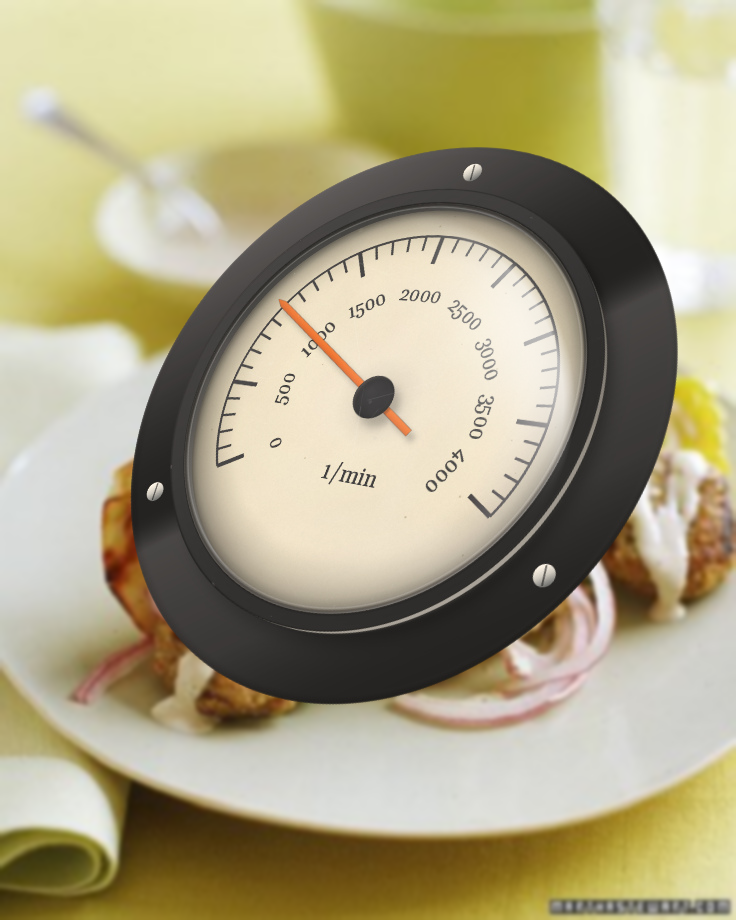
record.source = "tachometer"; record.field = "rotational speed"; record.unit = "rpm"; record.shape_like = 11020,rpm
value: 1000,rpm
